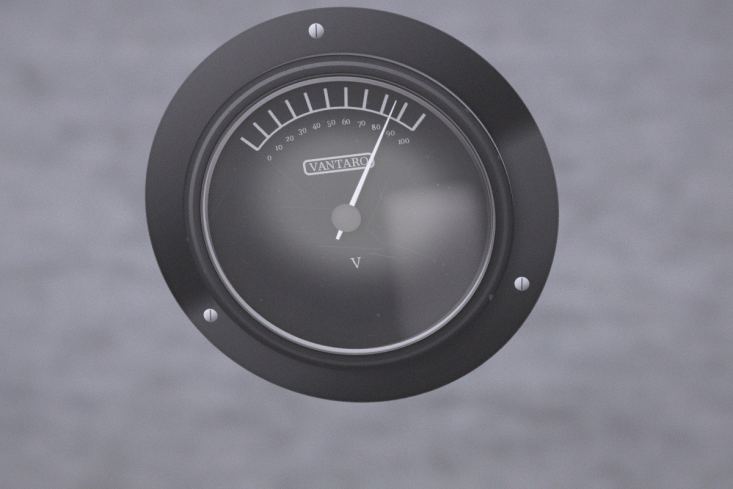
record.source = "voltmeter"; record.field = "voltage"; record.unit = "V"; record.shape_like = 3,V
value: 85,V
